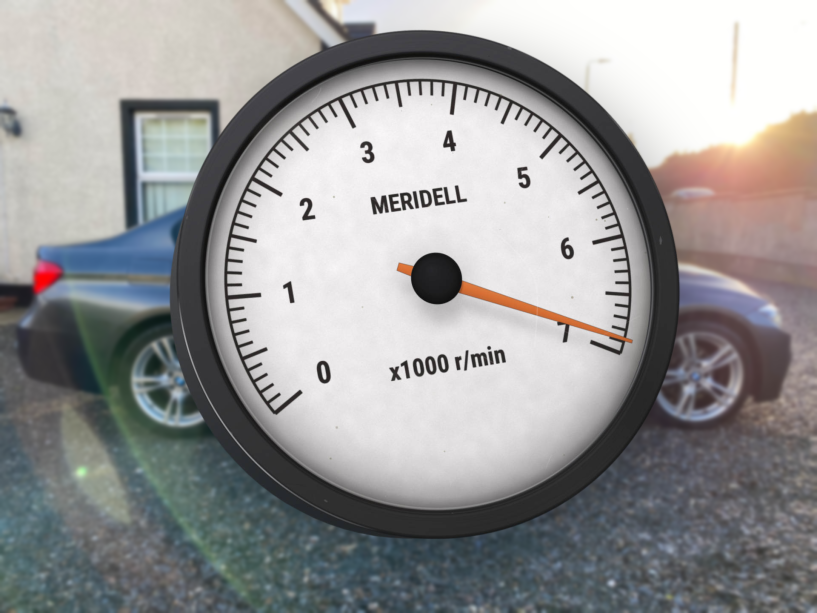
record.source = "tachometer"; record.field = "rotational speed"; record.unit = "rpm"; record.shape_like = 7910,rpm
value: 6900,rpm
